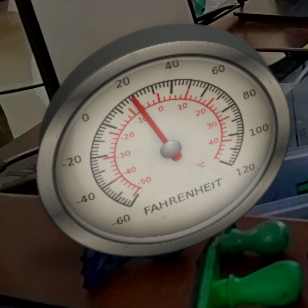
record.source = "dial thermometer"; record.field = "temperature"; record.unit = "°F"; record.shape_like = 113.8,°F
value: 20,°F
